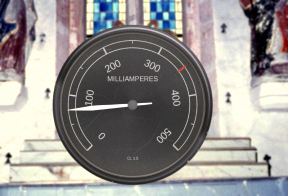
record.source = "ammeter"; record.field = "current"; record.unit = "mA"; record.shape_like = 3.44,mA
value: 75,mA
